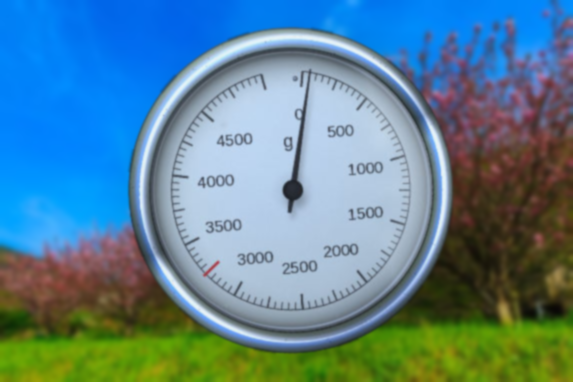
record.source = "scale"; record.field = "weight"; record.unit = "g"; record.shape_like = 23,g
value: 50,g
